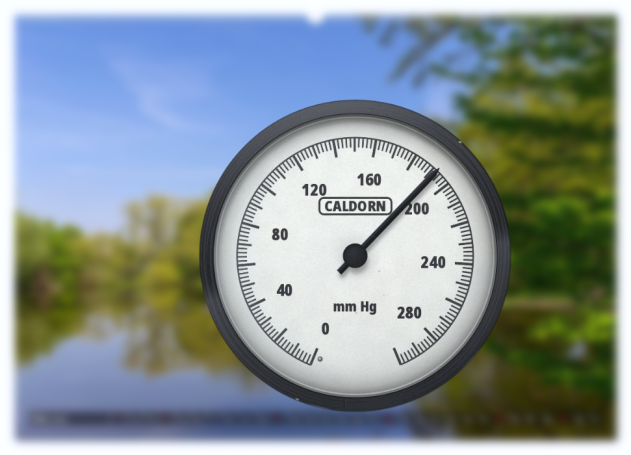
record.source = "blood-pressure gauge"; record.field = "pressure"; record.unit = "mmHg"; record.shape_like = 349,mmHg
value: 192,mmHg
